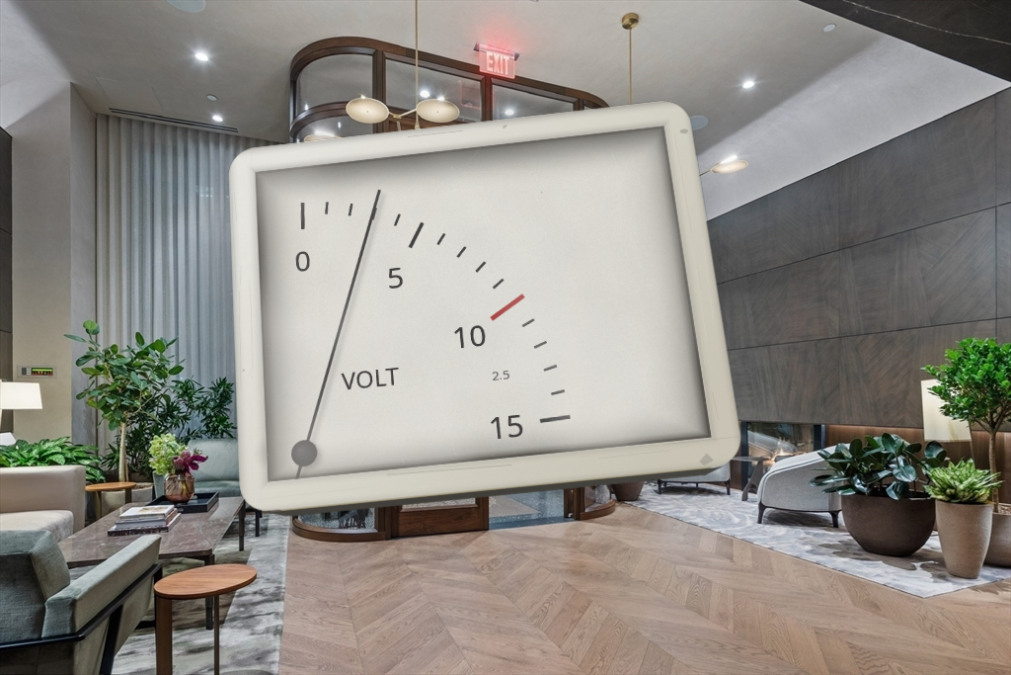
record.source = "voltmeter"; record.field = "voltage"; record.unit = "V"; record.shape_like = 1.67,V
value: 3,V
